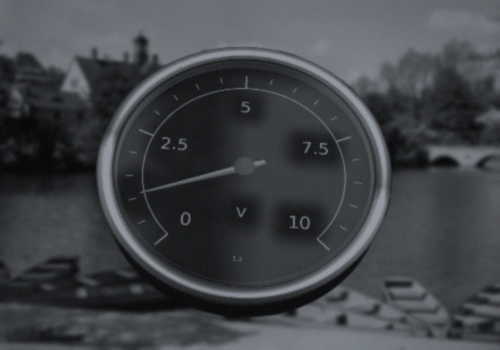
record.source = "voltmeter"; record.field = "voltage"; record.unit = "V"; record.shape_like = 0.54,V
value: 1,V
